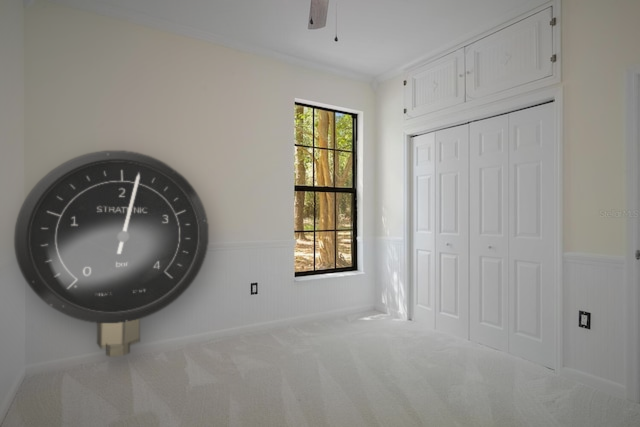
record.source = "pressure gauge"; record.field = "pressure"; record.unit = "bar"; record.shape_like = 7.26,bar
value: 2.2,bar
